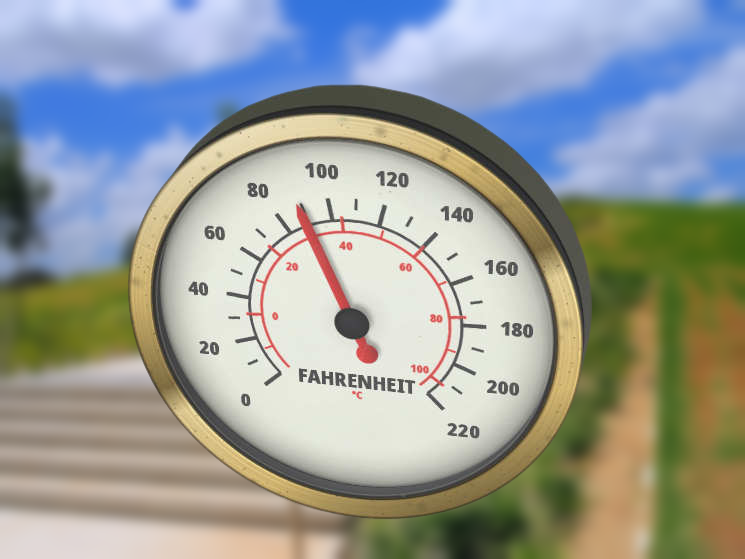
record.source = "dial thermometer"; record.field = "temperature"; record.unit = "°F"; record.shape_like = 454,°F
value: 90,°F
